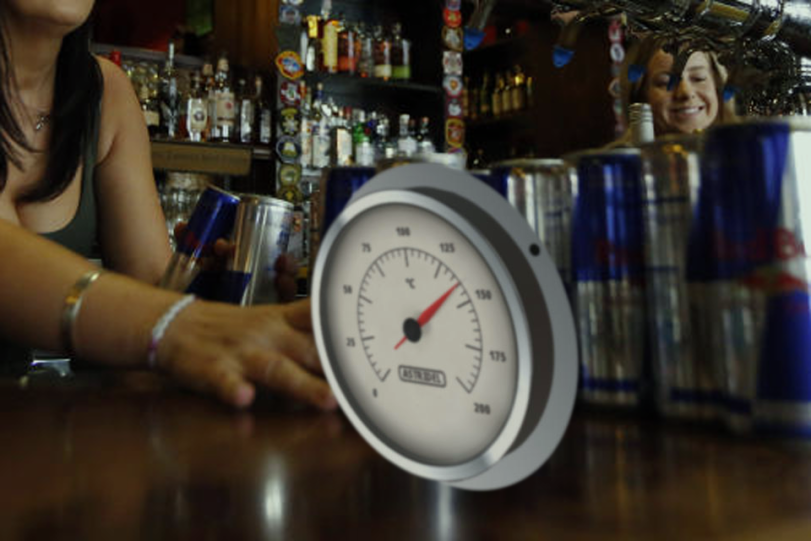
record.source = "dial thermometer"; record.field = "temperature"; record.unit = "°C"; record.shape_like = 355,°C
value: 140,°C
